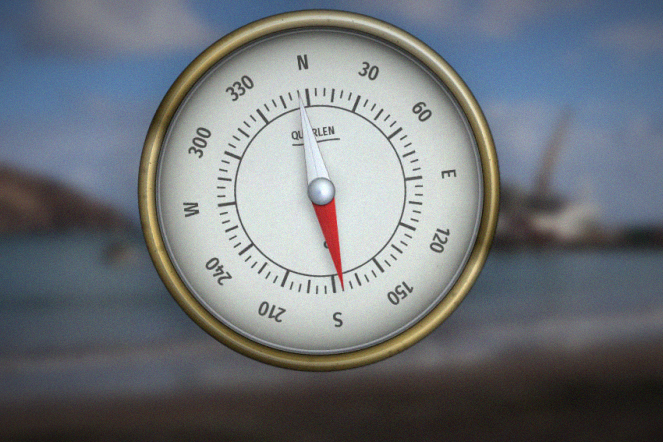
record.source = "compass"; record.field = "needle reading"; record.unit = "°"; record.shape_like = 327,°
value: 175,°
